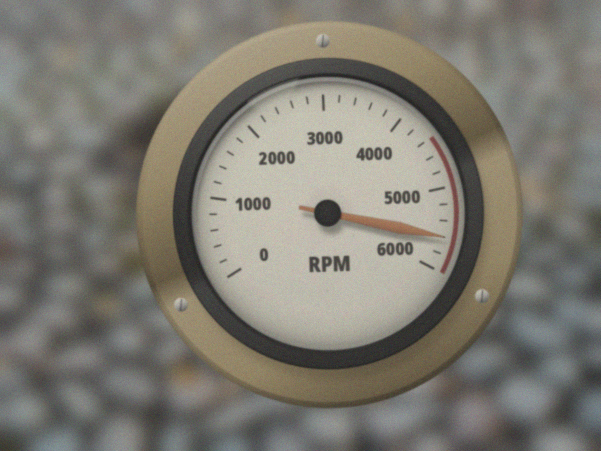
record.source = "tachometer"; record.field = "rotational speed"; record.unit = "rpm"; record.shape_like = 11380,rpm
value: 5600,rpm
